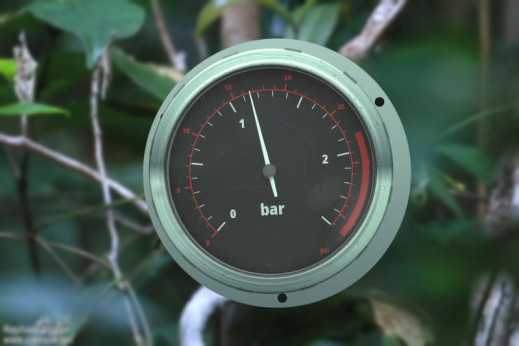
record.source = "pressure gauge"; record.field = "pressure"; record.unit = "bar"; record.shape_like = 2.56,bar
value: 1.15,bar
